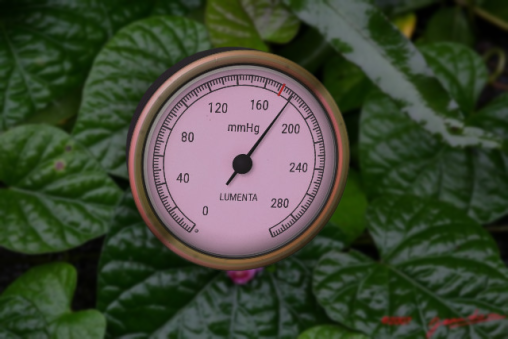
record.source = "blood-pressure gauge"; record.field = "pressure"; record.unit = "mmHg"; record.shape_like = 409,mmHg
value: 180,mmHg
